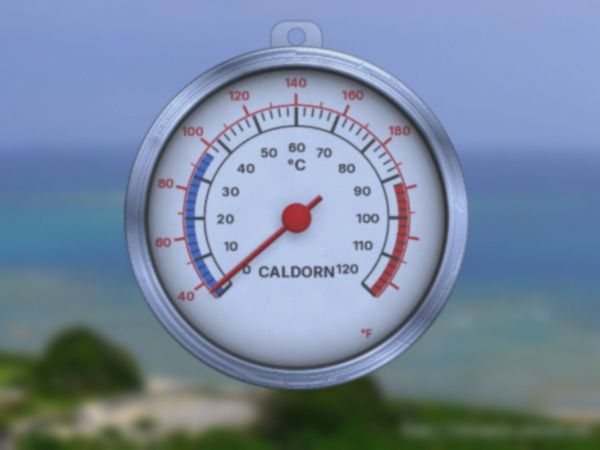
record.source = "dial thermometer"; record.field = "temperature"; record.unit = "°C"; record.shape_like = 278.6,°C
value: 2,°C
